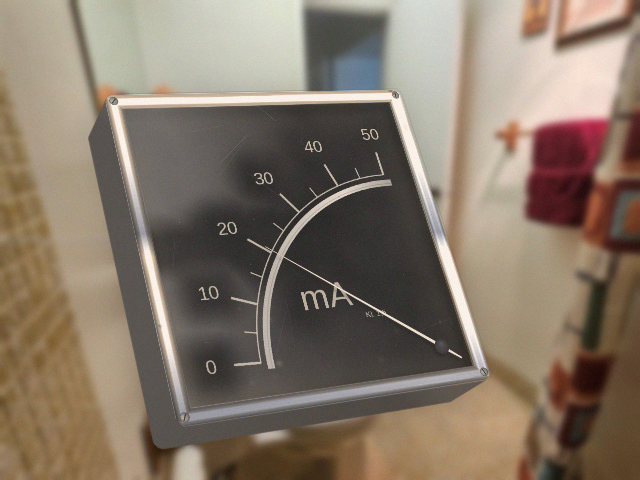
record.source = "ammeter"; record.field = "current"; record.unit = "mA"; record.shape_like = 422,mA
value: 20,mA
